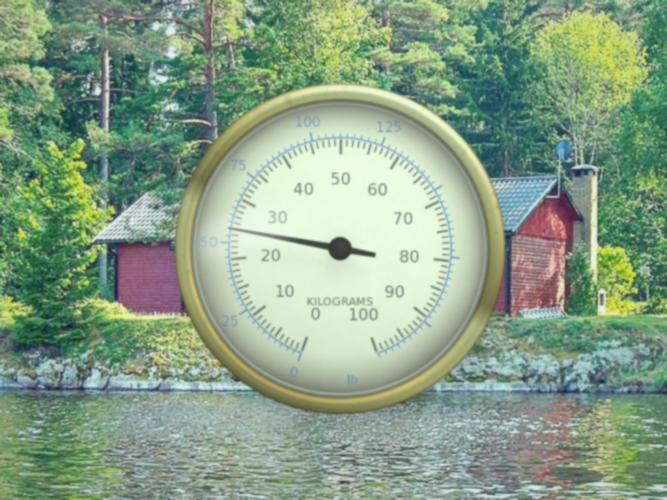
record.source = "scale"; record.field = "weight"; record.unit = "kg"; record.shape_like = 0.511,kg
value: 25,kg
